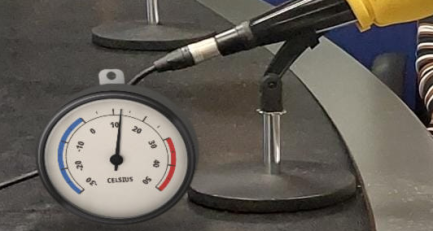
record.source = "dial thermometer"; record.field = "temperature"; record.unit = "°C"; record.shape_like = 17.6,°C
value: 12.5,°C
